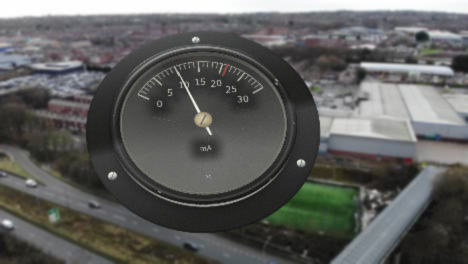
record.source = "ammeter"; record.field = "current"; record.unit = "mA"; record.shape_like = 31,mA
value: 10,mA
